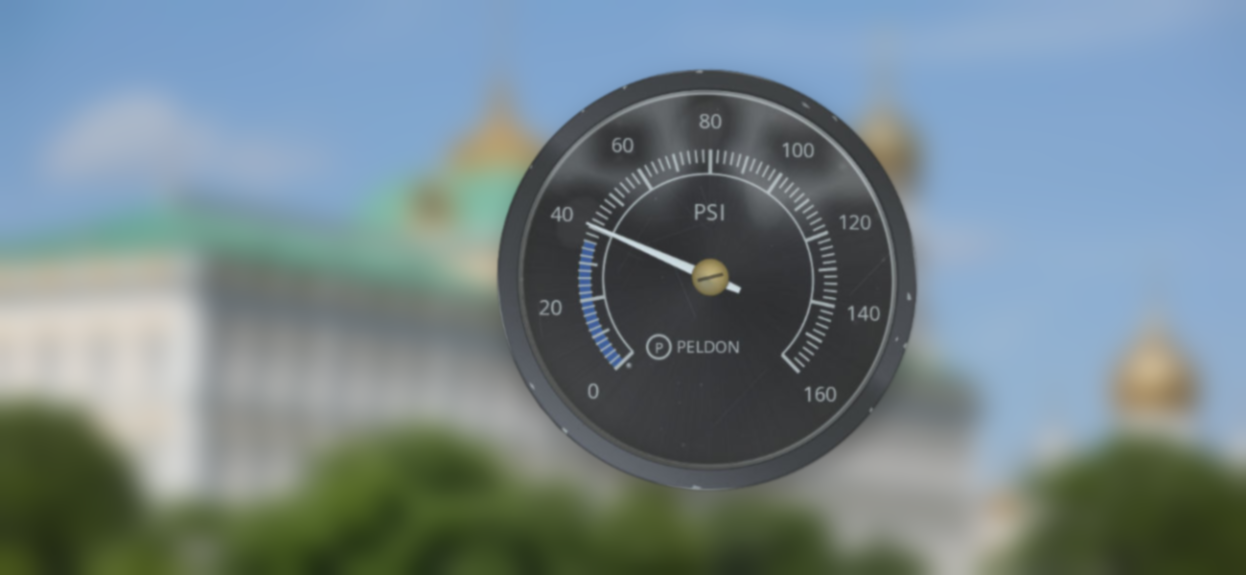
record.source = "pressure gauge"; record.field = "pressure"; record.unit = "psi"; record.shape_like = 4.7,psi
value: 40,psi
